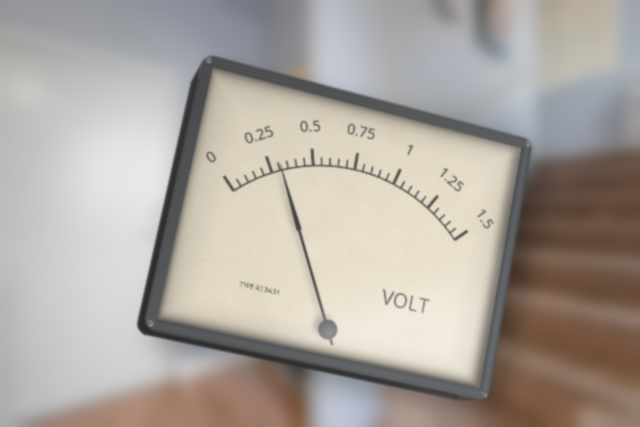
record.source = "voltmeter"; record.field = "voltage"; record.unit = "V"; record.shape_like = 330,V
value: 0.3,V
